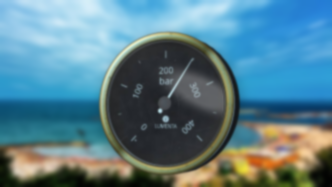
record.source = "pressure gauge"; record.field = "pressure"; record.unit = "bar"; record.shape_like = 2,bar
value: 250,bar
